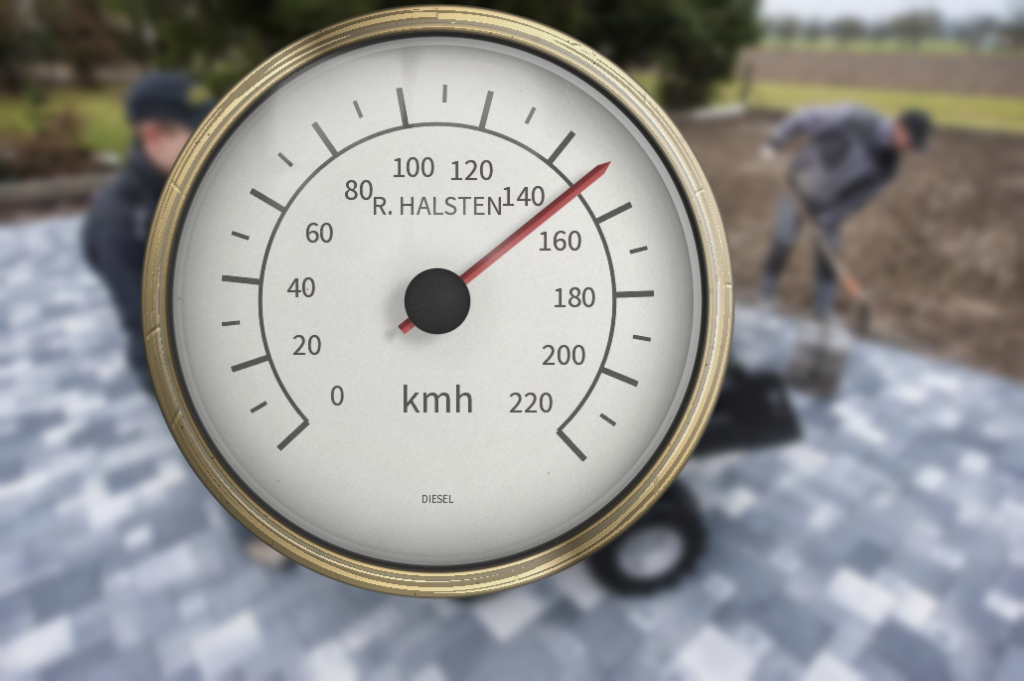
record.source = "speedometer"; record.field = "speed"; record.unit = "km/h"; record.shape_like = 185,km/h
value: 150,km/h
